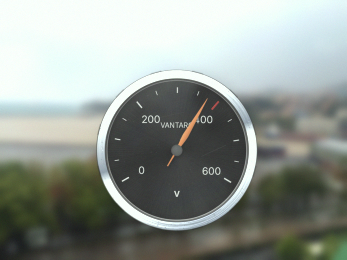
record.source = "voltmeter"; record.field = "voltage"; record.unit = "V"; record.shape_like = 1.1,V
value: 375,V
